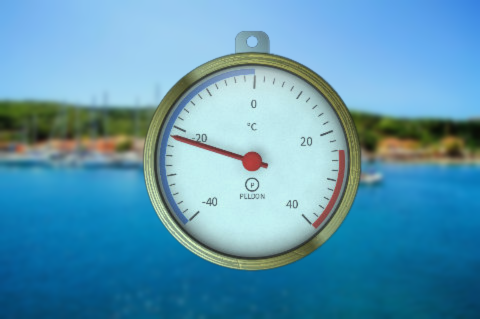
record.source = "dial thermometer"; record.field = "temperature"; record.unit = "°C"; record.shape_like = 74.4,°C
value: -22,°C
